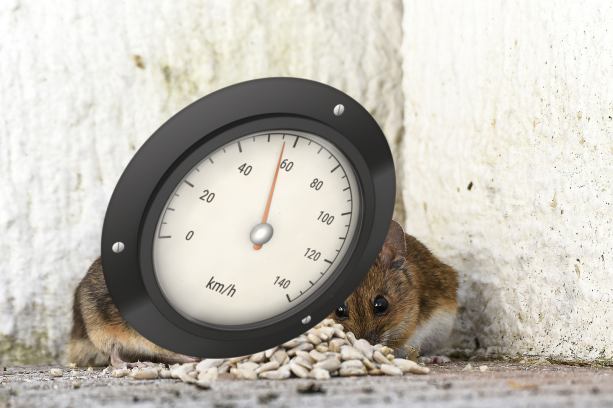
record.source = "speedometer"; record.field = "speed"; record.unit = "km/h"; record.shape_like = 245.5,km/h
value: 55,km/h
